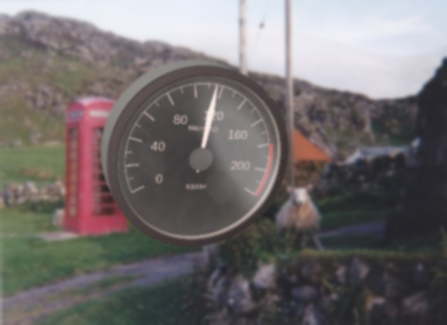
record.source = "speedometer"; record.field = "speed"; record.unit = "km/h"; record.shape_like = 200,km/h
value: 115,km/h
